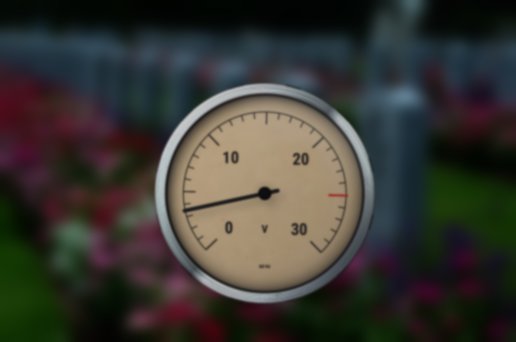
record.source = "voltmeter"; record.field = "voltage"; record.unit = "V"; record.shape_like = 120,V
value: 3.5,V
